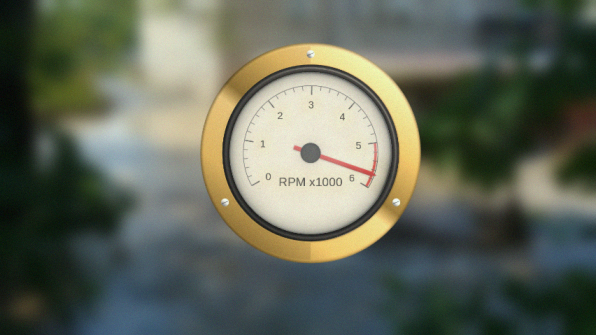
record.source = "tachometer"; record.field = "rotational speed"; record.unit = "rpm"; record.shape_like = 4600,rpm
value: 5700,rpm
